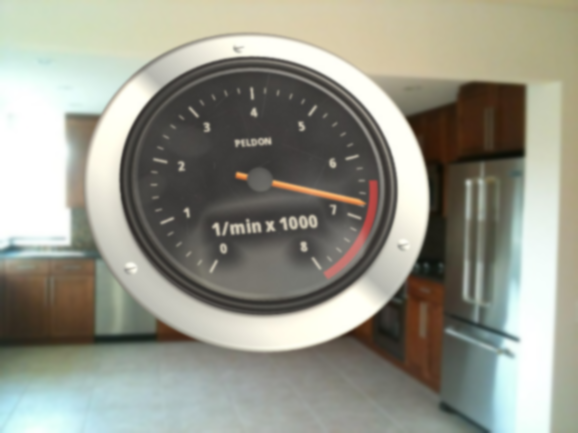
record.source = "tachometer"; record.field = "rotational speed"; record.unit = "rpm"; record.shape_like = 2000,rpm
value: 6800,rpm
